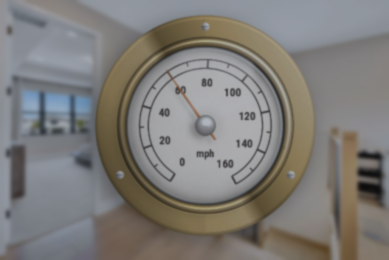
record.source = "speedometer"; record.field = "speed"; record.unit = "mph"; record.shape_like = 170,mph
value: 60,mph
